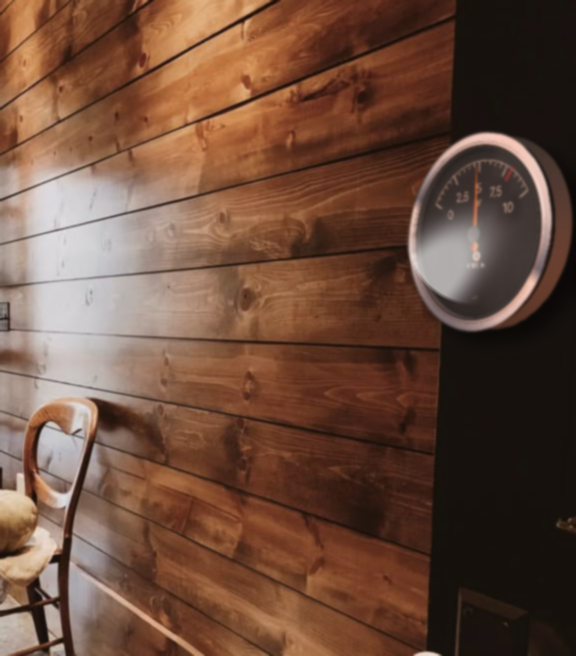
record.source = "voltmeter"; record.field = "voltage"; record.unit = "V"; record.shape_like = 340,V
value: 5,V
